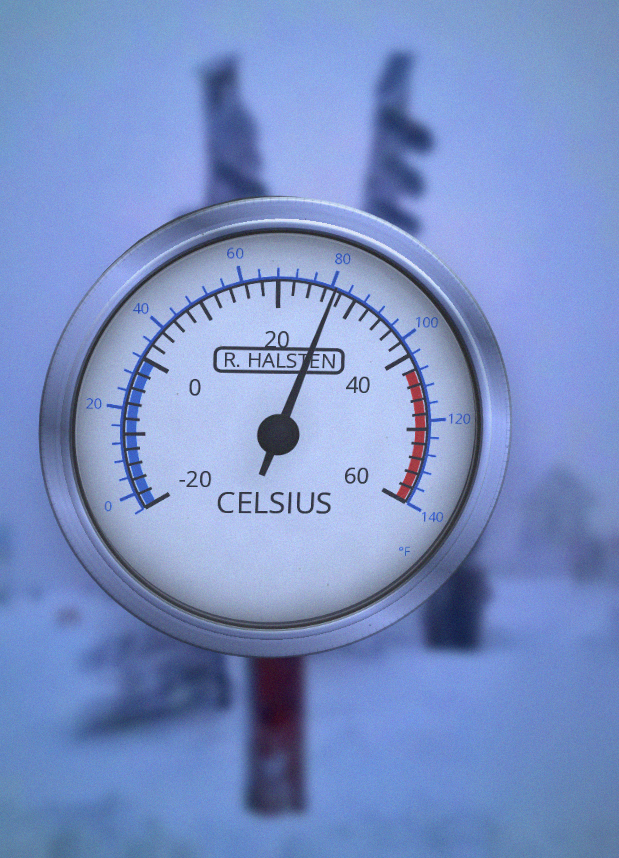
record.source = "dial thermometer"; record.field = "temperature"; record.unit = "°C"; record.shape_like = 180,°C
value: 27,°C
